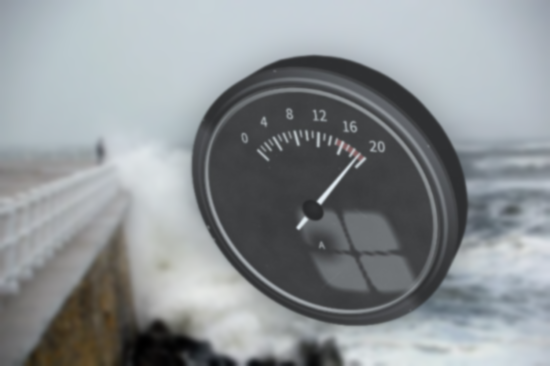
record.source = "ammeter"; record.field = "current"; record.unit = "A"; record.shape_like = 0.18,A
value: 19,A
